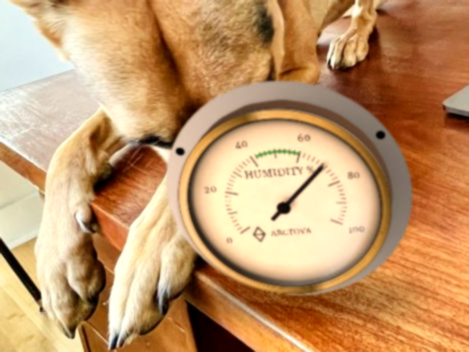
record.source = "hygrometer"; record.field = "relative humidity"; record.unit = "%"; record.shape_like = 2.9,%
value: 70,%
